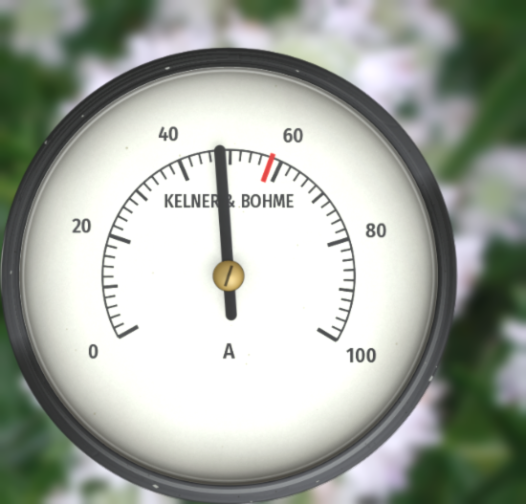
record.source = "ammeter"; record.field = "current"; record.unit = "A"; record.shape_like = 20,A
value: 48,A
